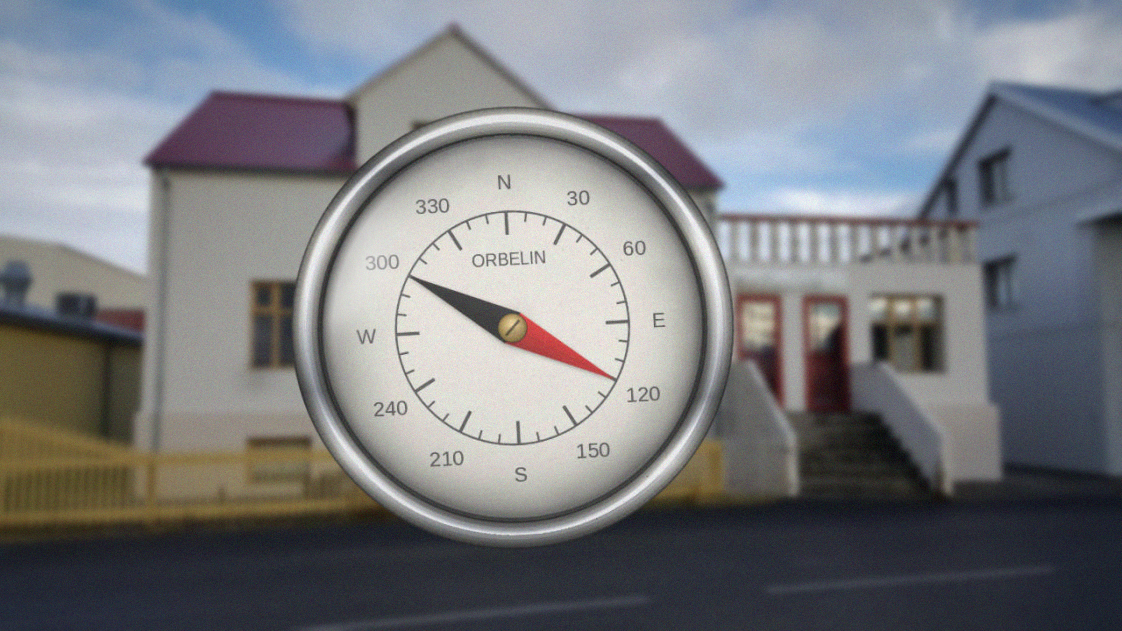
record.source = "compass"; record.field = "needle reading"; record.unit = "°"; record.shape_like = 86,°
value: 120,°
